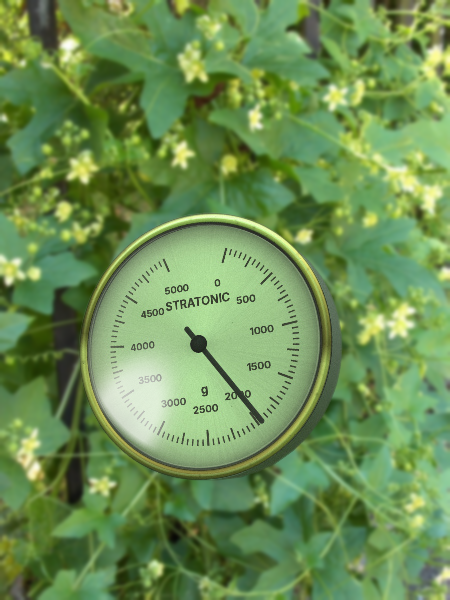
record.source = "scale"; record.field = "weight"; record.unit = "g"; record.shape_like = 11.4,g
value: 1950,g
